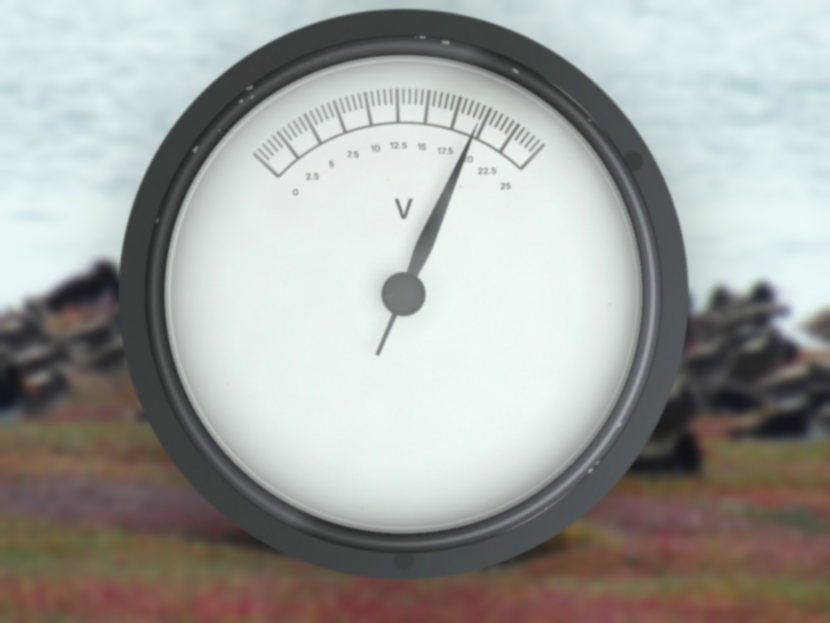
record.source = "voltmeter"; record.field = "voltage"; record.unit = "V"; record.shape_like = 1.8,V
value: 19.5,V
